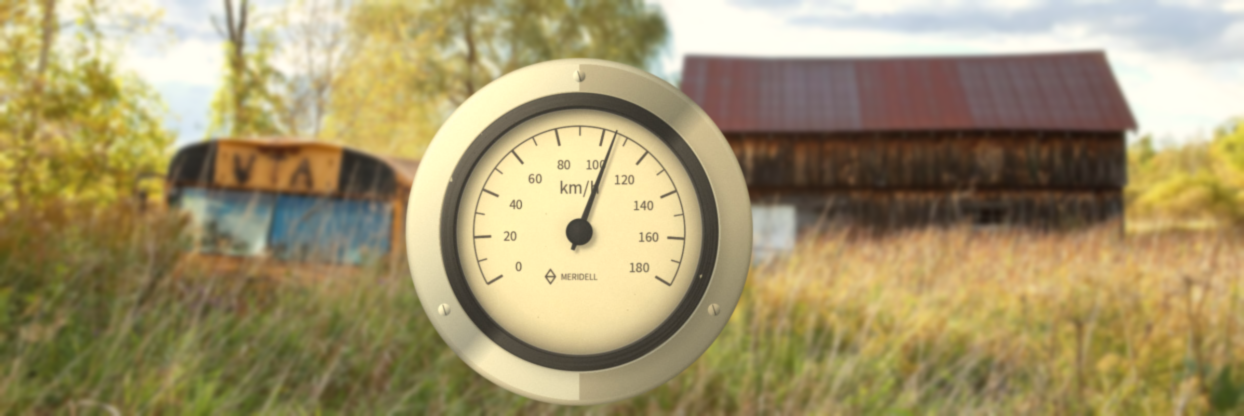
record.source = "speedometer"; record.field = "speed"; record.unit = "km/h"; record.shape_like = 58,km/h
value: 105,km/h
